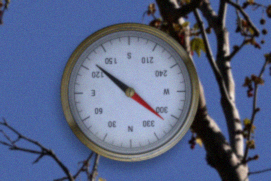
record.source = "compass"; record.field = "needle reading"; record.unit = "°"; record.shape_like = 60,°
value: 310,°
